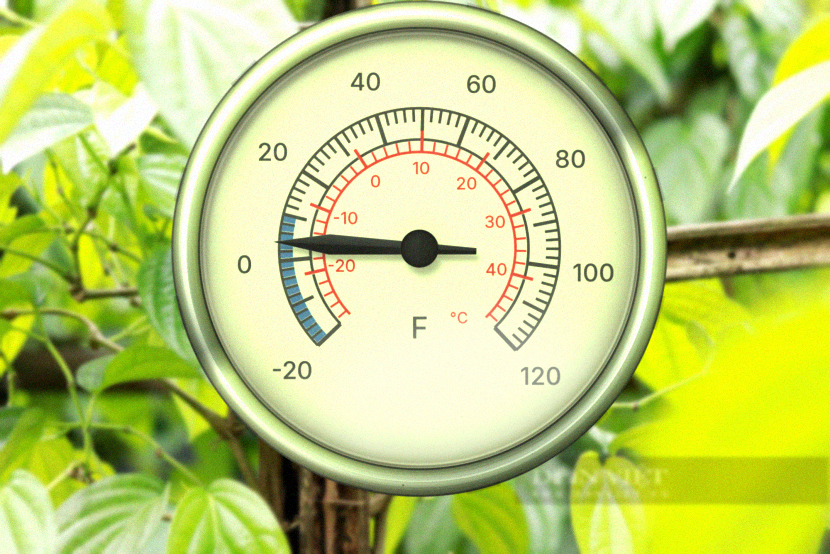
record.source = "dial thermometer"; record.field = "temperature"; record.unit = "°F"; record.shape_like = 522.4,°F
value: 4,°F
